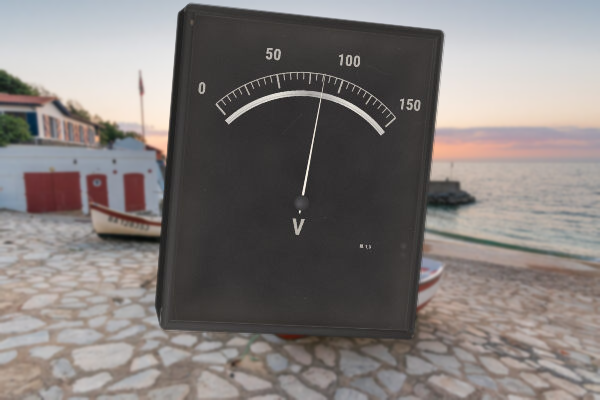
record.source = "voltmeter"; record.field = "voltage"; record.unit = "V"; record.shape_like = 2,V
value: 85,V
